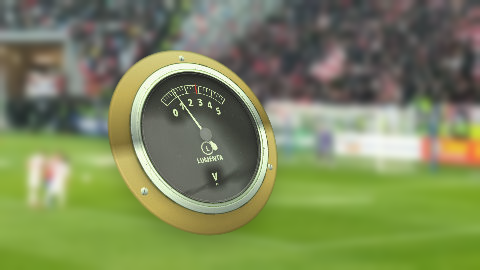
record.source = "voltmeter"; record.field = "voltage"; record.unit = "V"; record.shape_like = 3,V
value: 1,V
